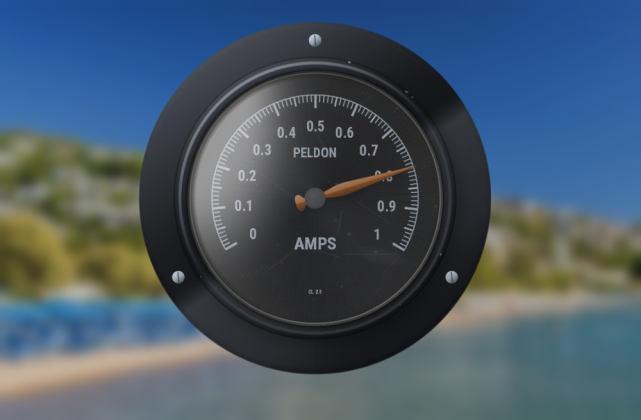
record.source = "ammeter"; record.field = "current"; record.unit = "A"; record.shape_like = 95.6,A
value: 0.8,A
